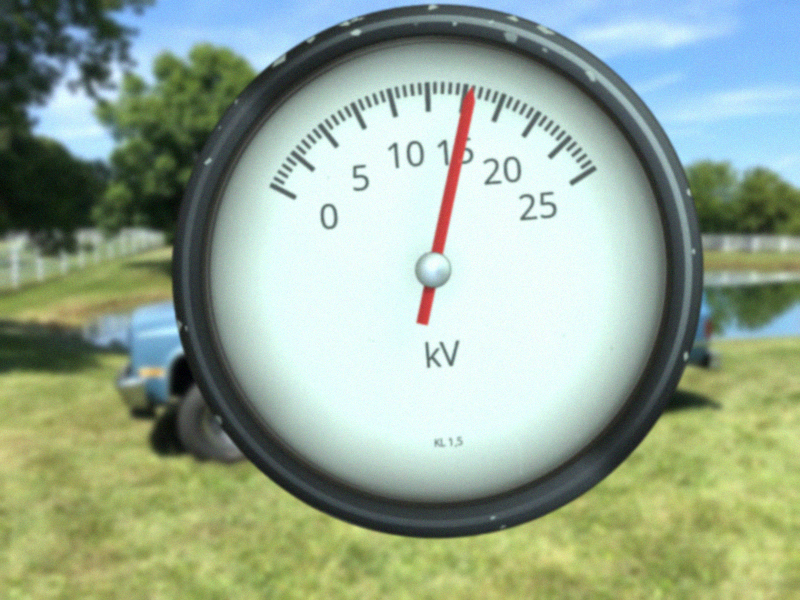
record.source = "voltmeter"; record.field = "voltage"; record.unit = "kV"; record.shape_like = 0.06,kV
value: 15.5,kV
